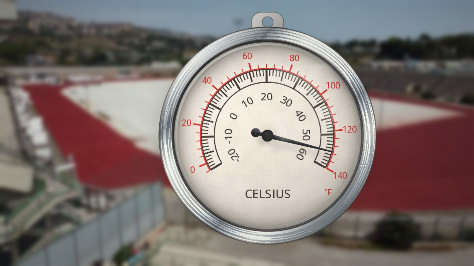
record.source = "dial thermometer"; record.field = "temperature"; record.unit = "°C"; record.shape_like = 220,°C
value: 55,°C
